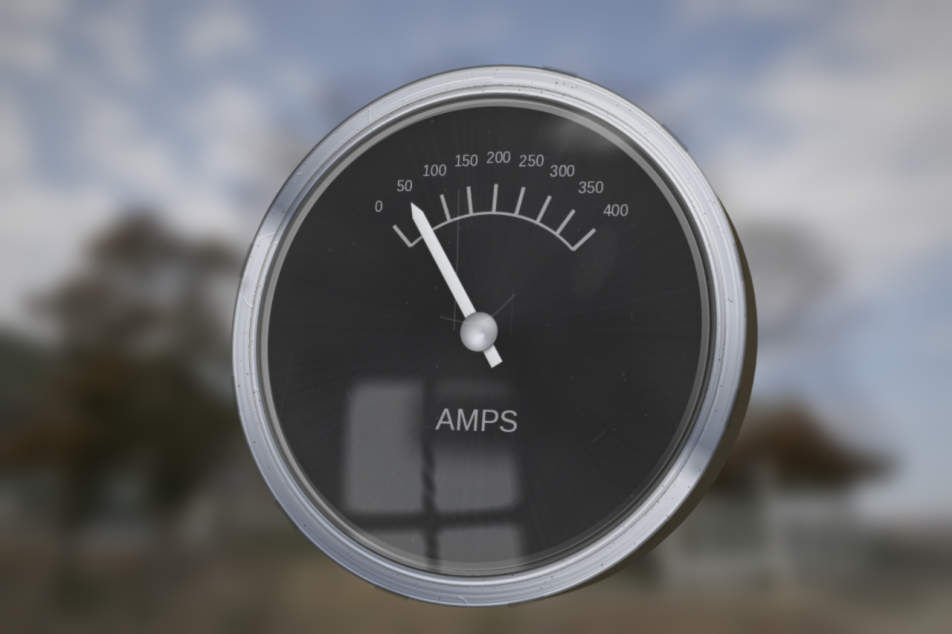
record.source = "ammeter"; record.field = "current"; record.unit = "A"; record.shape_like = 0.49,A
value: 50,A
